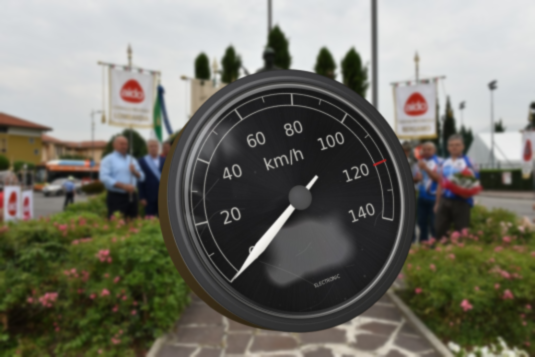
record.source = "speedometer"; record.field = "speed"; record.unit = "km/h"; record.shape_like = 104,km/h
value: 0,km/h
